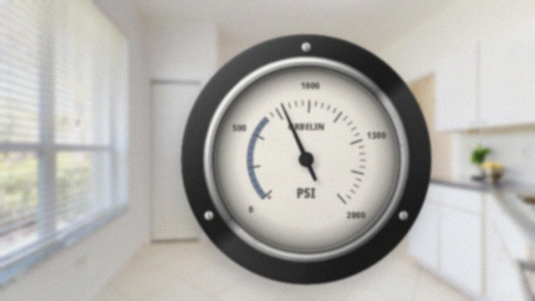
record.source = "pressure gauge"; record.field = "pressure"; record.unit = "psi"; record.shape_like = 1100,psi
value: 800,psi
